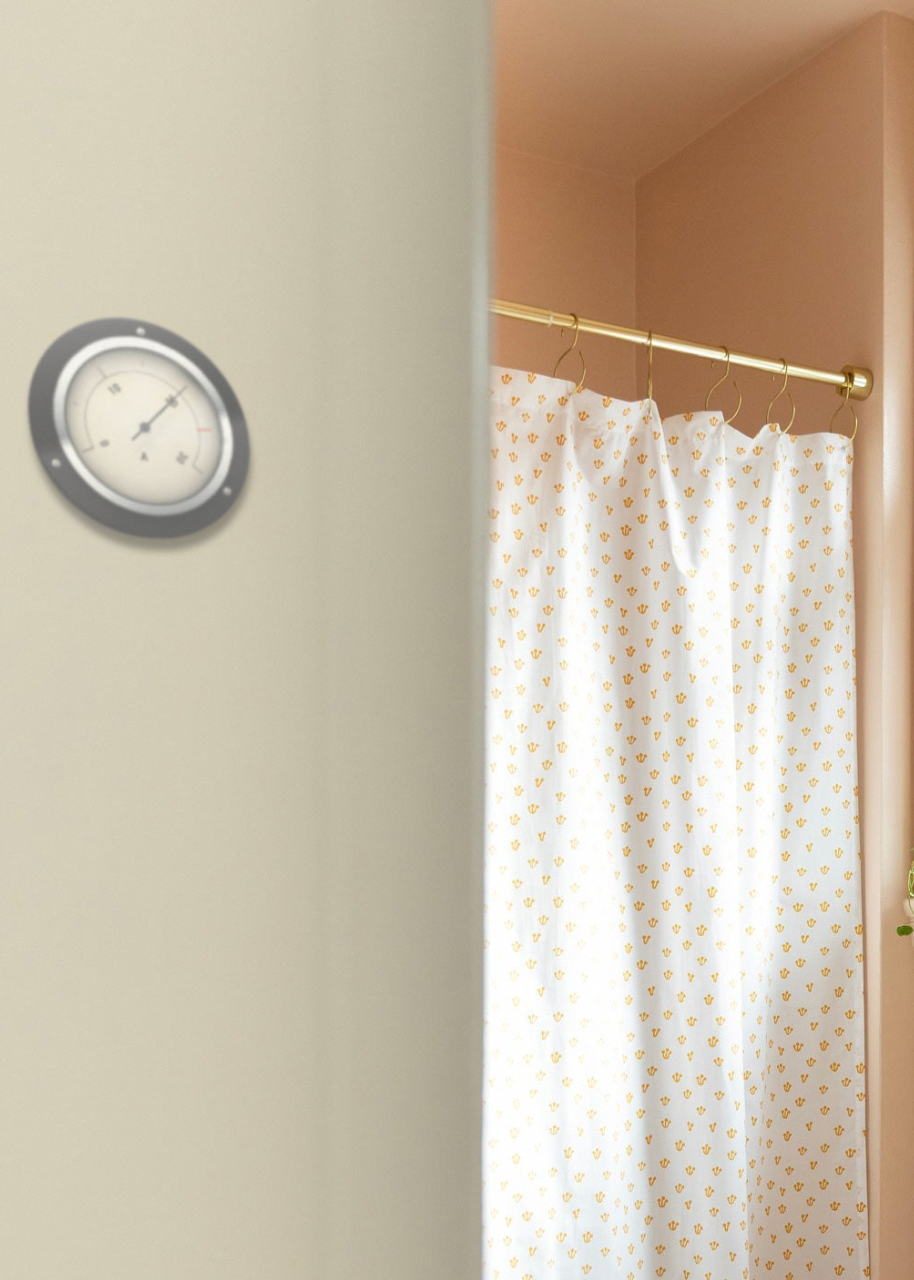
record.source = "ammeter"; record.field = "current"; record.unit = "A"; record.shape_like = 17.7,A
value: 20,A
